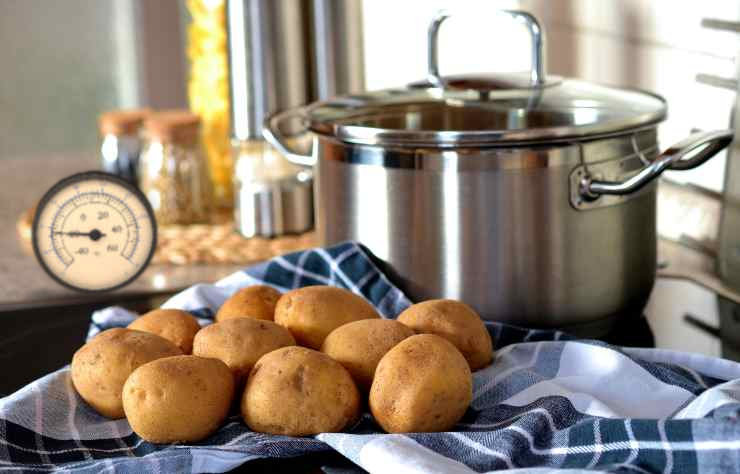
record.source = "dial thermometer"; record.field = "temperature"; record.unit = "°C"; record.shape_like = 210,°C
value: -20,°C
